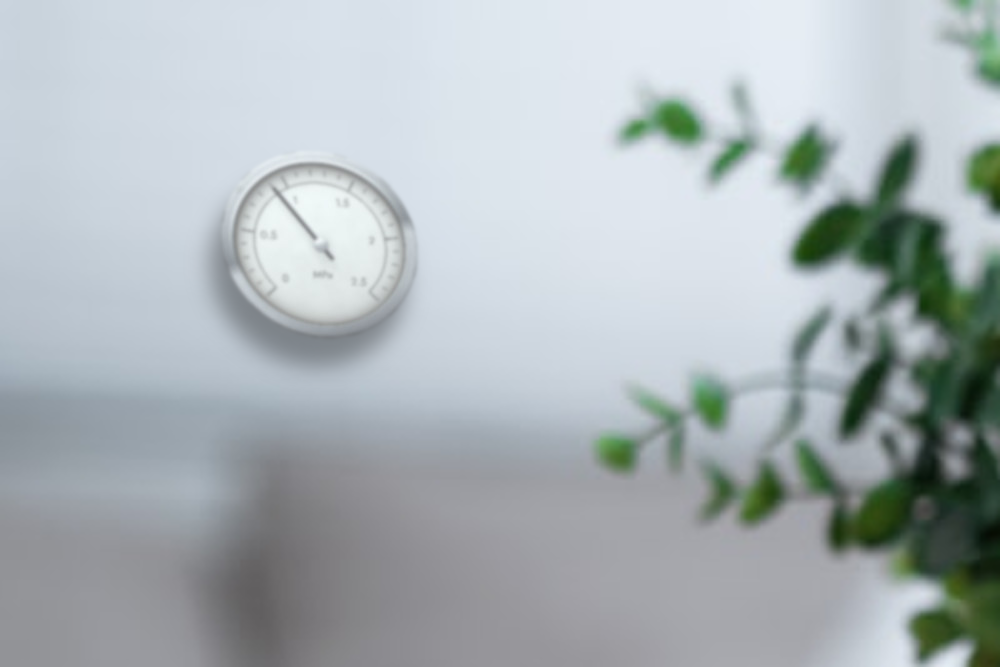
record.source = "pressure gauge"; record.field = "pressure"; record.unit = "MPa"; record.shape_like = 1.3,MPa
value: 0.9,MPa
